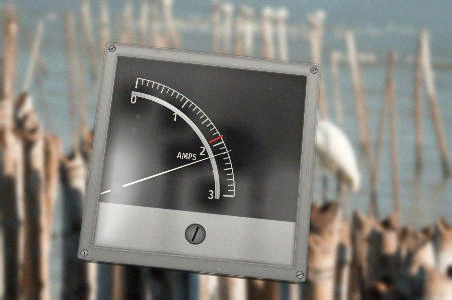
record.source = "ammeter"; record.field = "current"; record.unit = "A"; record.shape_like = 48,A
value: 2.2,A
